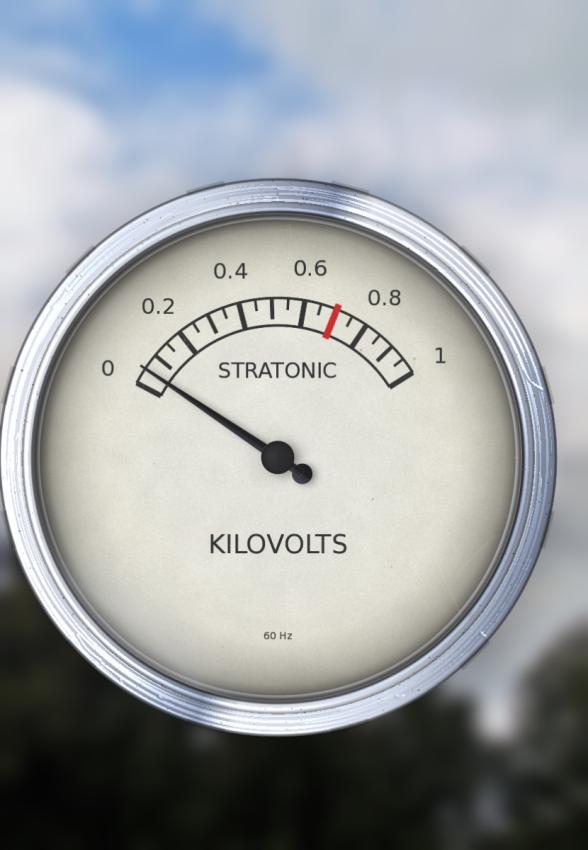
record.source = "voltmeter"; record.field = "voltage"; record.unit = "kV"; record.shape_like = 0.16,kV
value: 0.05,kV
